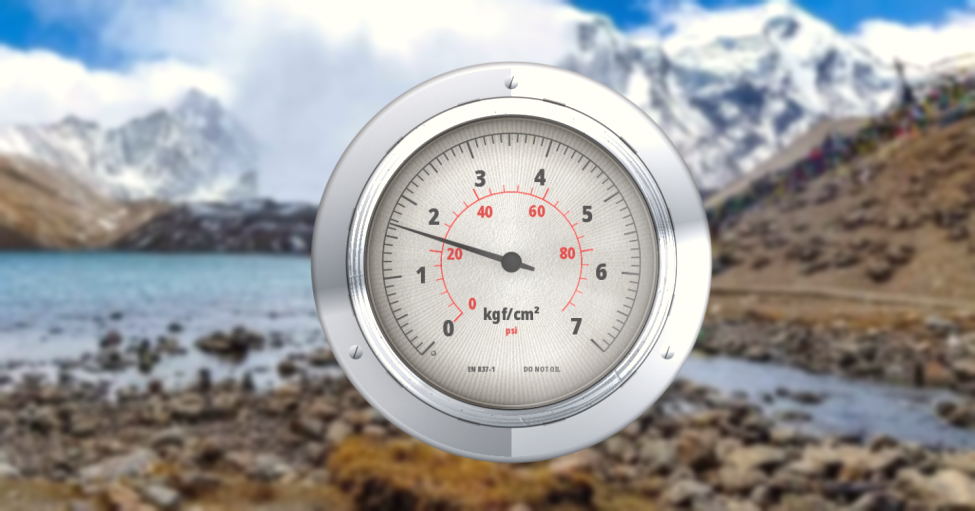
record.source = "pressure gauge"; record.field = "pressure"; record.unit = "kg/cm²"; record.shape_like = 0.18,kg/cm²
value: 1.65,kg/cm²
